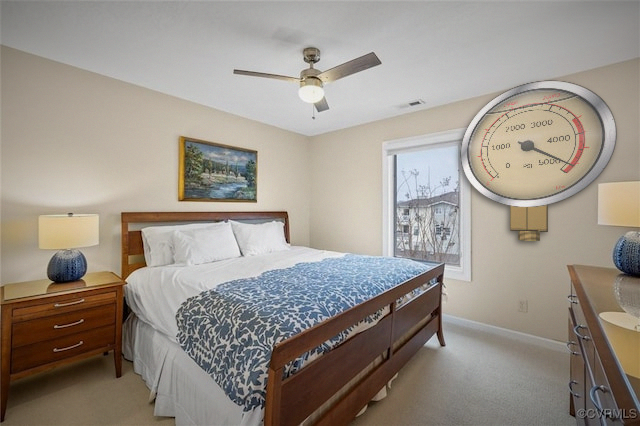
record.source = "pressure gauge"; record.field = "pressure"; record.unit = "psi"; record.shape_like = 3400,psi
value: 4800,psi
